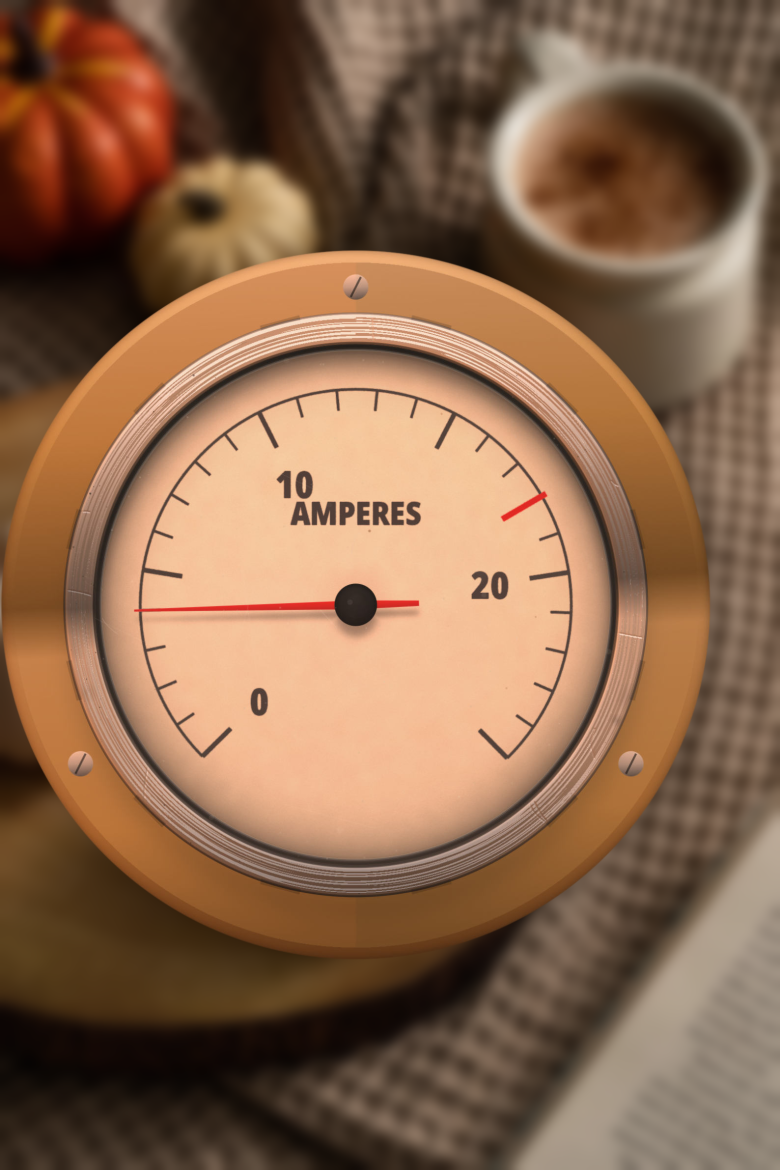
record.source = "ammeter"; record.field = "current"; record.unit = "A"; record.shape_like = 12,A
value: 4,A
